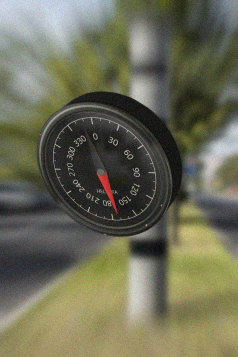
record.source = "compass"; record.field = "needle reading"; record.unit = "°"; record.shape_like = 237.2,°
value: 170,°
